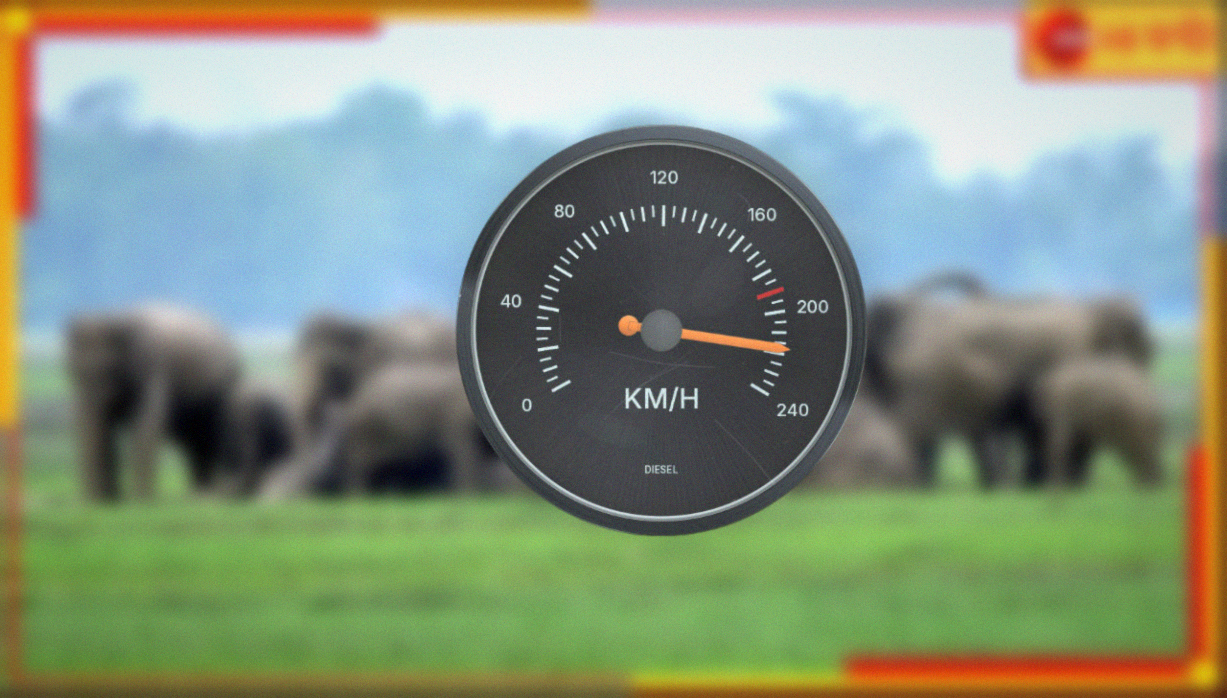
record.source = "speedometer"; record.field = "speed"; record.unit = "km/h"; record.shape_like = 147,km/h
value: 217.5,km/h
